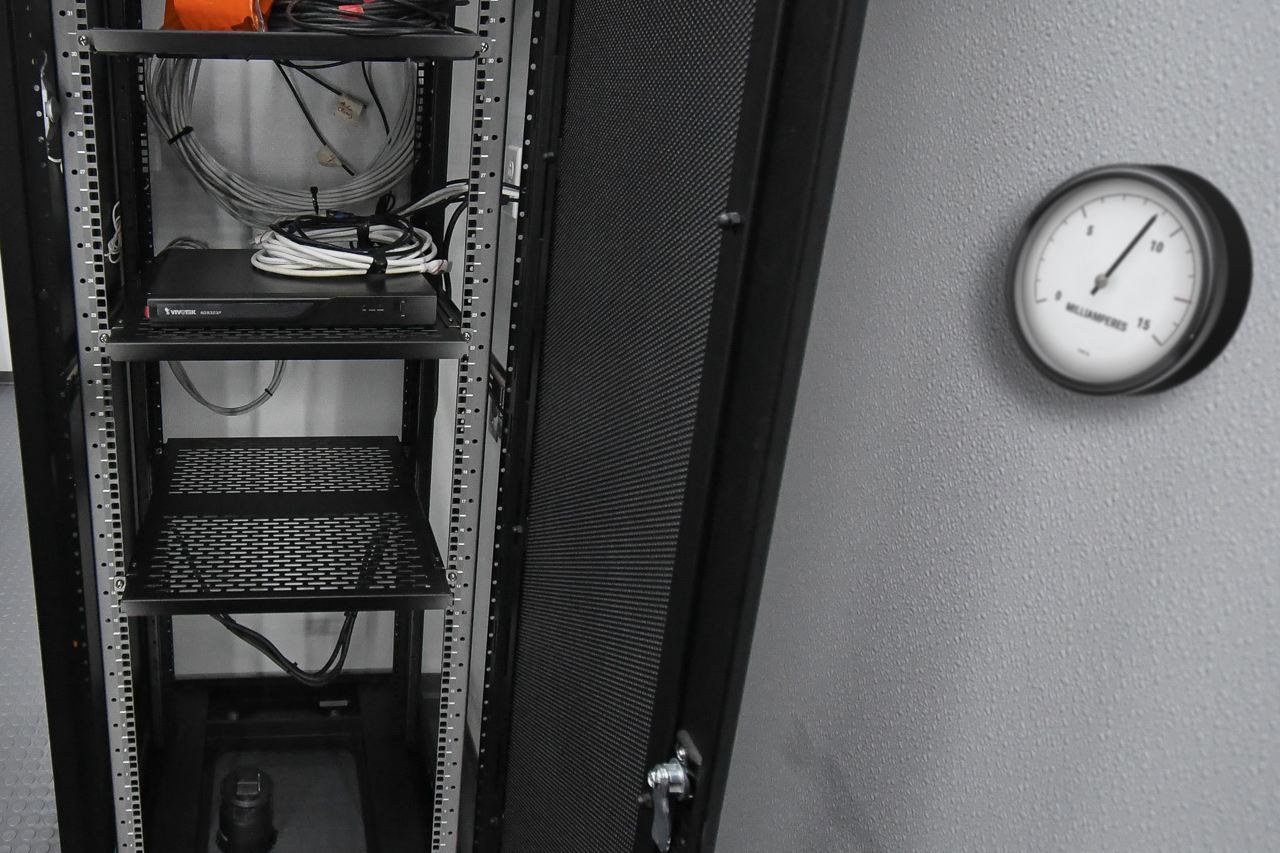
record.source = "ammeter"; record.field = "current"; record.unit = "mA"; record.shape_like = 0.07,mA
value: 9,mA
